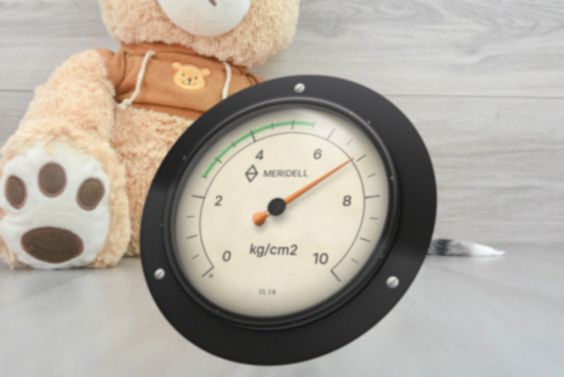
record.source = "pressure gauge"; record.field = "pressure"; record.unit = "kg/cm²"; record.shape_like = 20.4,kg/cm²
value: 7,kg/cm²
